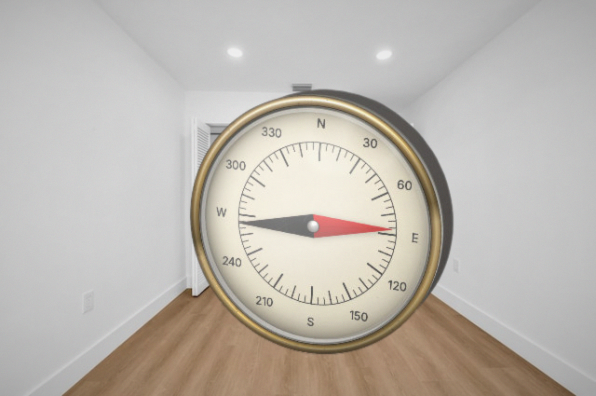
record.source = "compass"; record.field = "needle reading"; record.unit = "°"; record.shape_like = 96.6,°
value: 85,°
